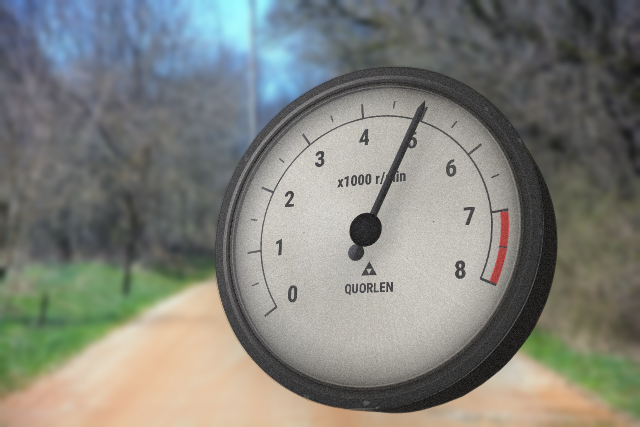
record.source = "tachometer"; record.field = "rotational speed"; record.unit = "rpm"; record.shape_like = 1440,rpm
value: 5000,rpm
